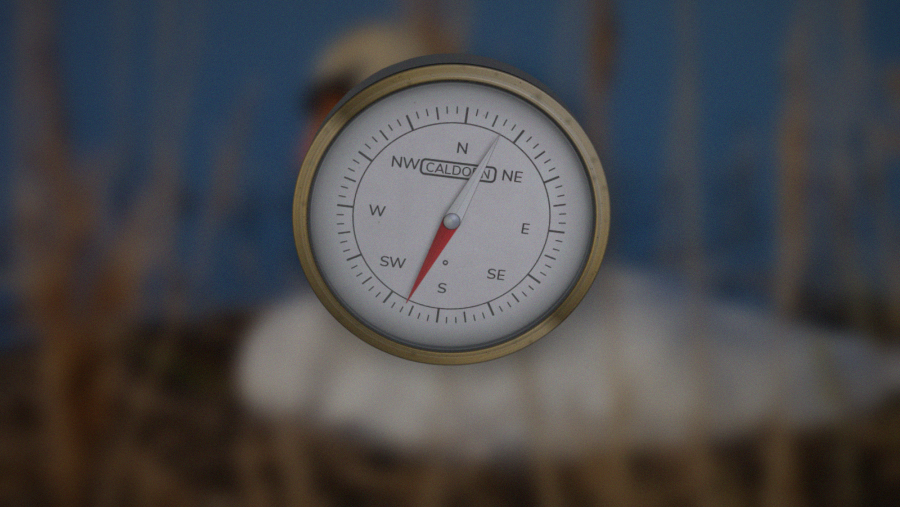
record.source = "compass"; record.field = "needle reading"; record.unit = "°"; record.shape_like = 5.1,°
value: 200,°
